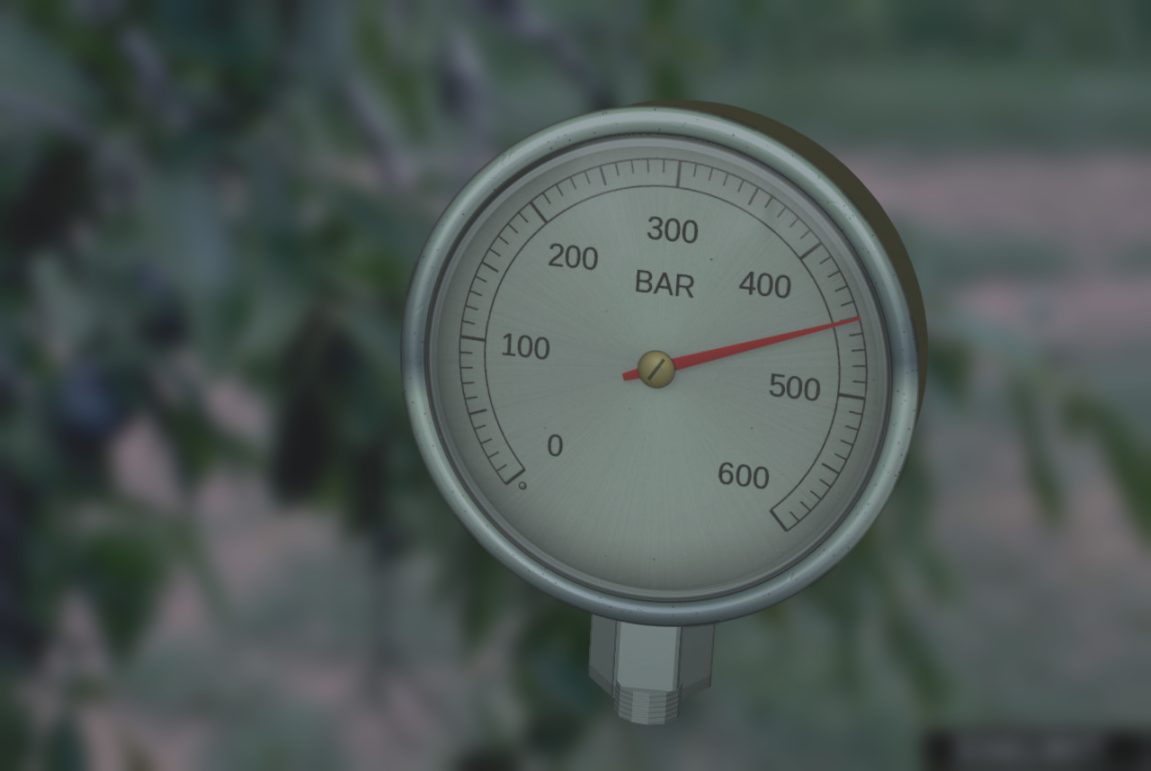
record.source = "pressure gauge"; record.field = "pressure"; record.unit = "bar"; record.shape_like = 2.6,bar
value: 450,bar
